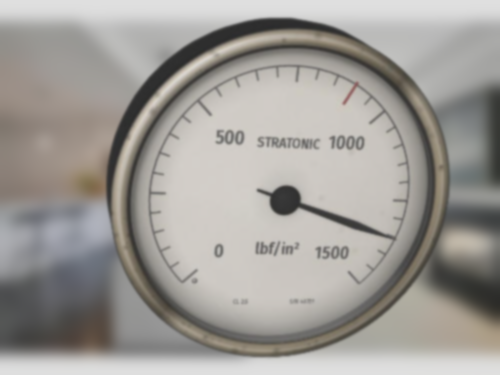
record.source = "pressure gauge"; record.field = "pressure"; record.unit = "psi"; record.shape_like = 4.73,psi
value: 1350,psi
